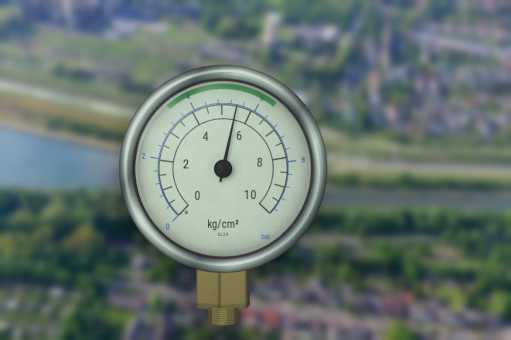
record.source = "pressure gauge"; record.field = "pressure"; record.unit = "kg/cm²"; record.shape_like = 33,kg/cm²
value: 5.5,kg/cm²
